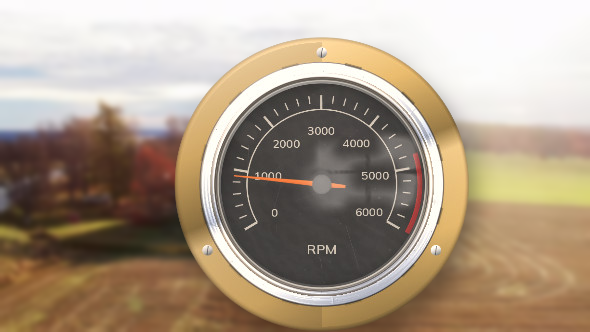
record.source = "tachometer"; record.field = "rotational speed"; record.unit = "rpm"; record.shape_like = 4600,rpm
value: 900,rpm
